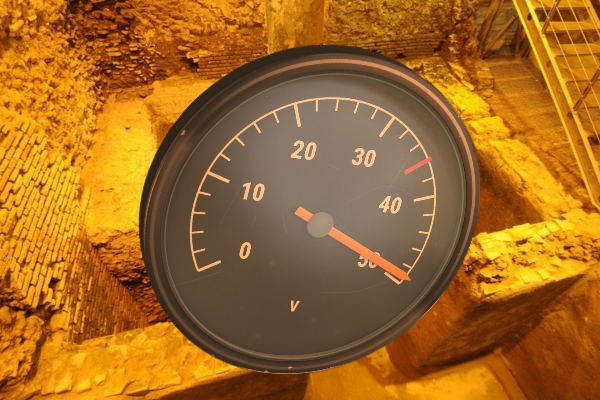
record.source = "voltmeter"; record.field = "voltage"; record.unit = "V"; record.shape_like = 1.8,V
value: 49,V
